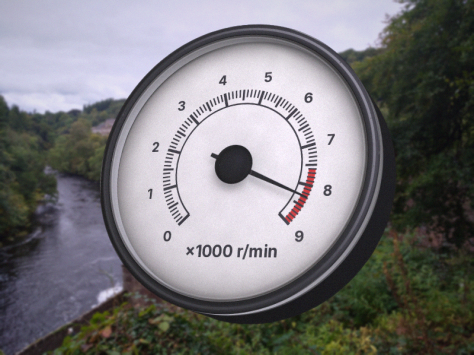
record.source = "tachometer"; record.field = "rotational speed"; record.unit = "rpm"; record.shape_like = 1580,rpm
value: 8300,rpm
